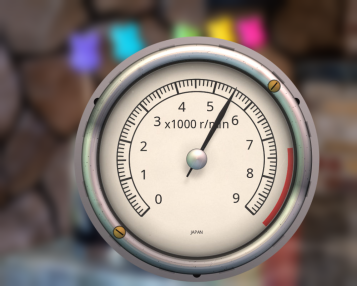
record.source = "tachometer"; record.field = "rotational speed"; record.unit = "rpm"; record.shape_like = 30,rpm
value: 5500,rpm
